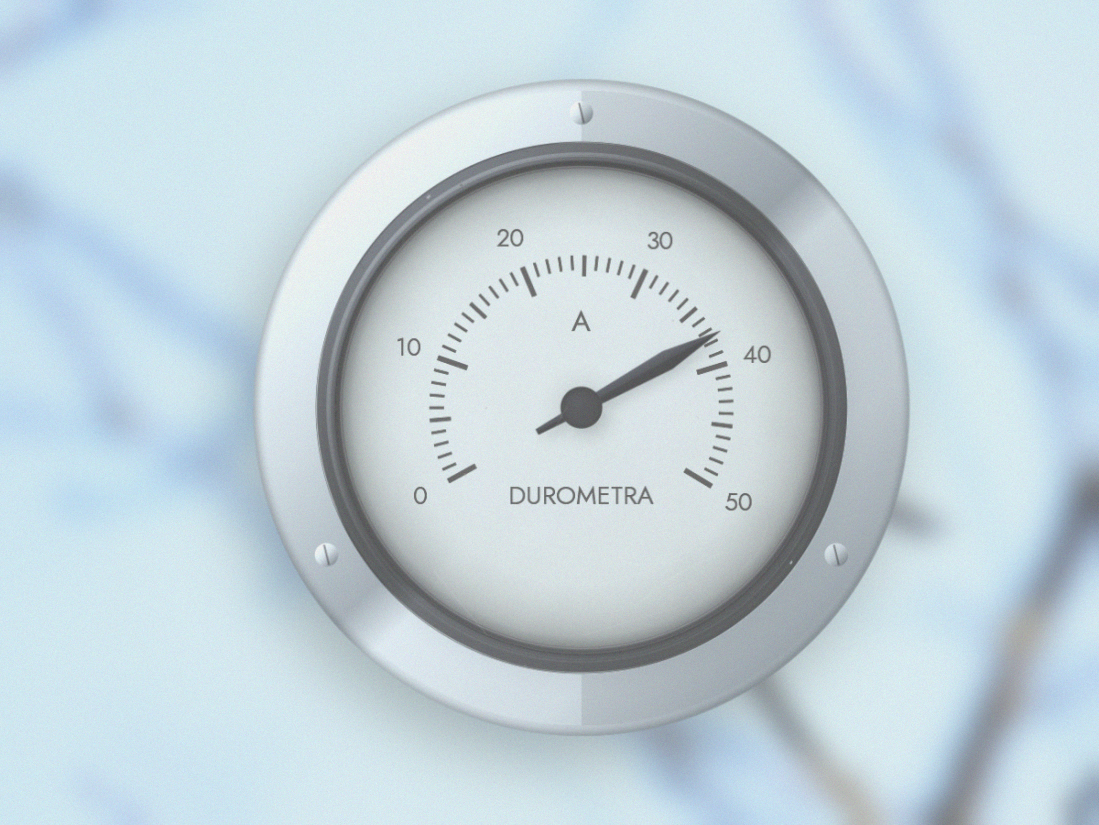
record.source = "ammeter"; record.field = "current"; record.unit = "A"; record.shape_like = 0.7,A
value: 37.5,A
